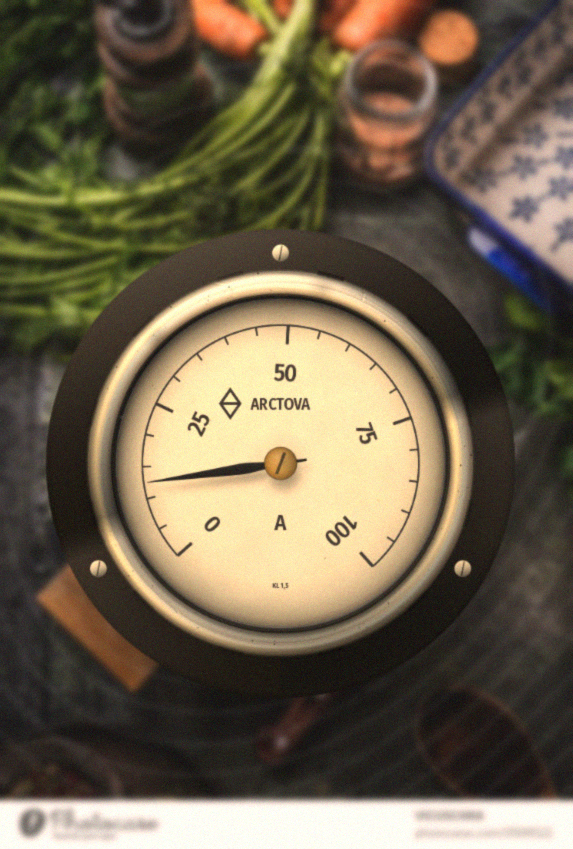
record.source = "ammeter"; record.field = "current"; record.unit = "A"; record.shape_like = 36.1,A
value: 12.5,A
